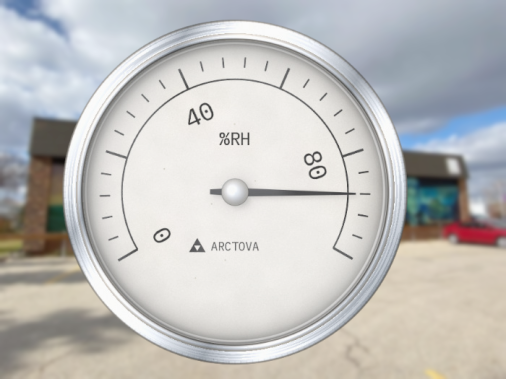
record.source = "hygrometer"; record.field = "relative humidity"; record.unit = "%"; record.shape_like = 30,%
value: 88,%
